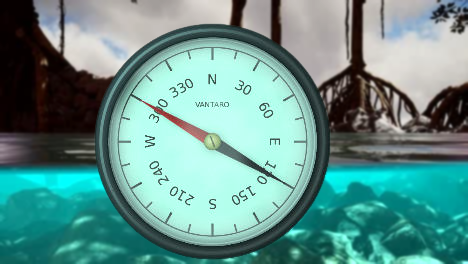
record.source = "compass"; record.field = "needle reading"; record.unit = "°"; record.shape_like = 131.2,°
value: 300,°
